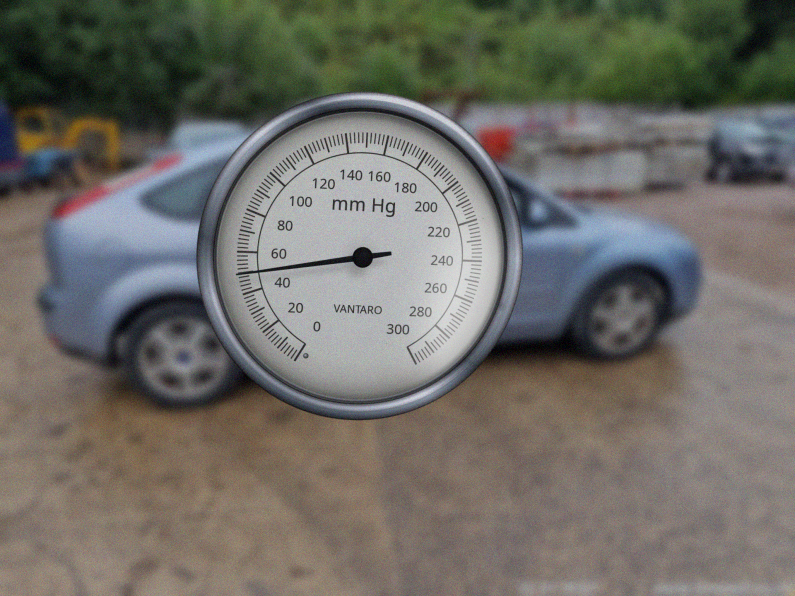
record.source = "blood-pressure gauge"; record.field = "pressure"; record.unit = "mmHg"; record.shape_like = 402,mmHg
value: 50,mmHg
